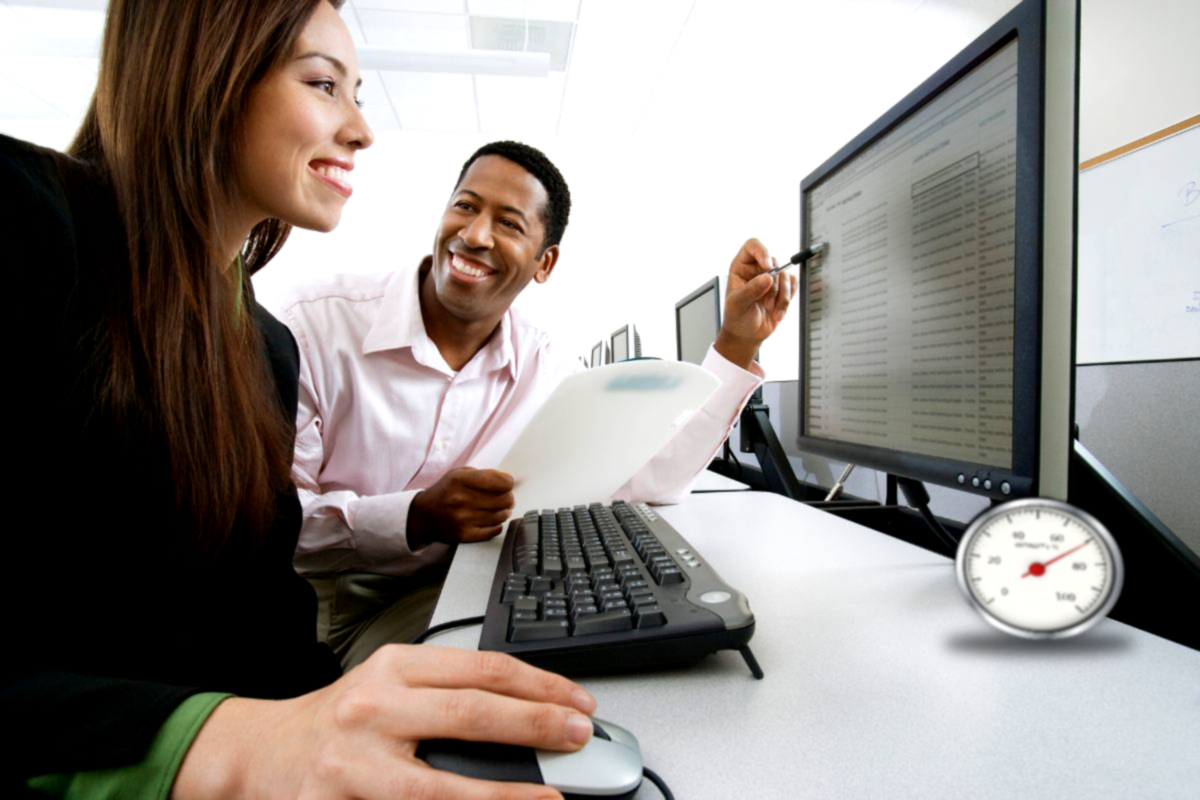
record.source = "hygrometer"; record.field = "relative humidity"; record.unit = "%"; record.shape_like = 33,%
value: 70,%
